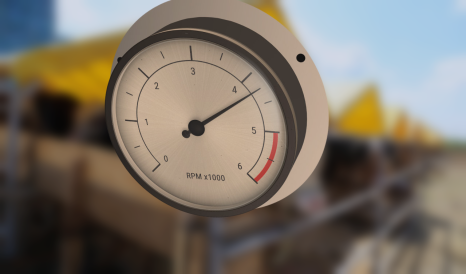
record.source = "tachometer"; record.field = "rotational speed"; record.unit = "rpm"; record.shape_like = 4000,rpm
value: 4250,rpm
